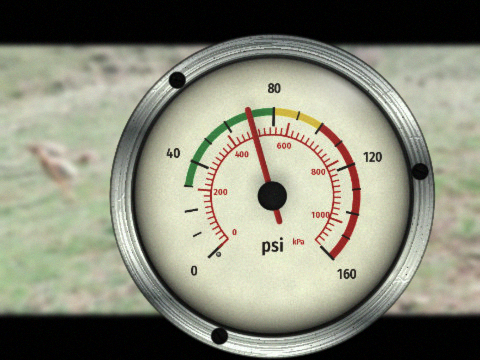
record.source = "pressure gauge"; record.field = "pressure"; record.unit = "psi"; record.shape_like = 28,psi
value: 70,psi
